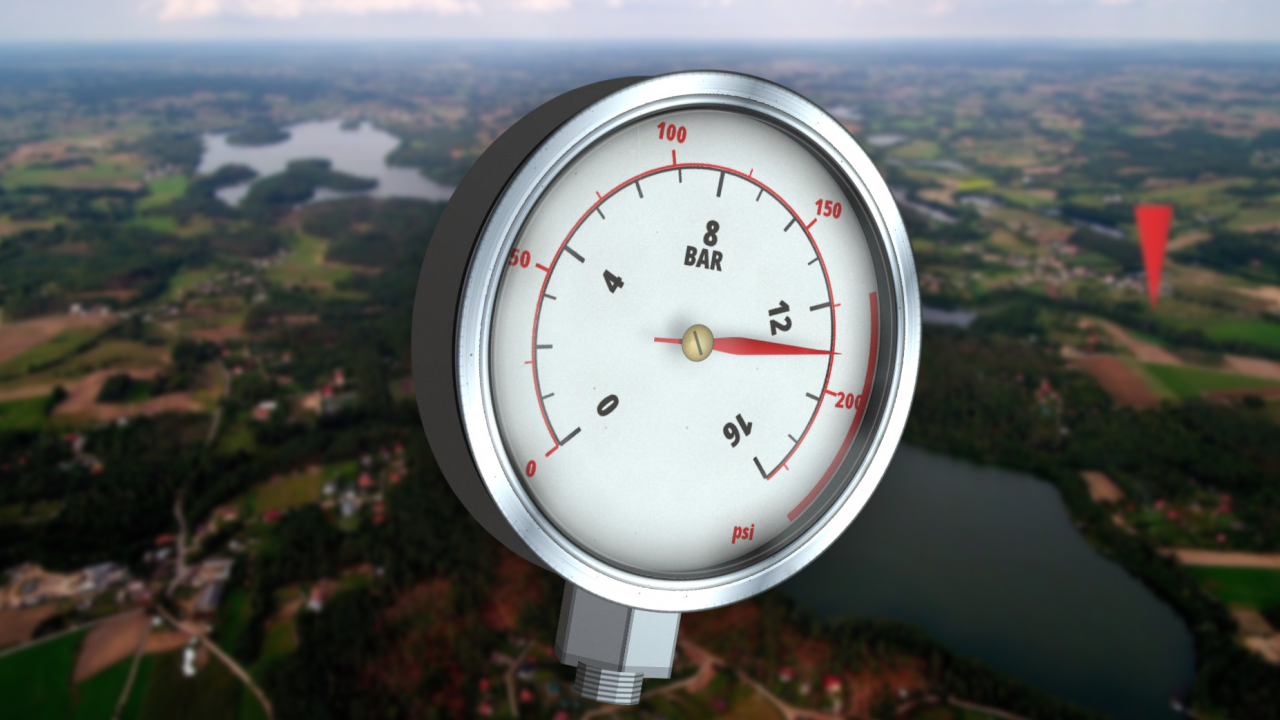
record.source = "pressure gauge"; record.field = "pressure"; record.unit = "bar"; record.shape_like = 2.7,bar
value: 13,bar
